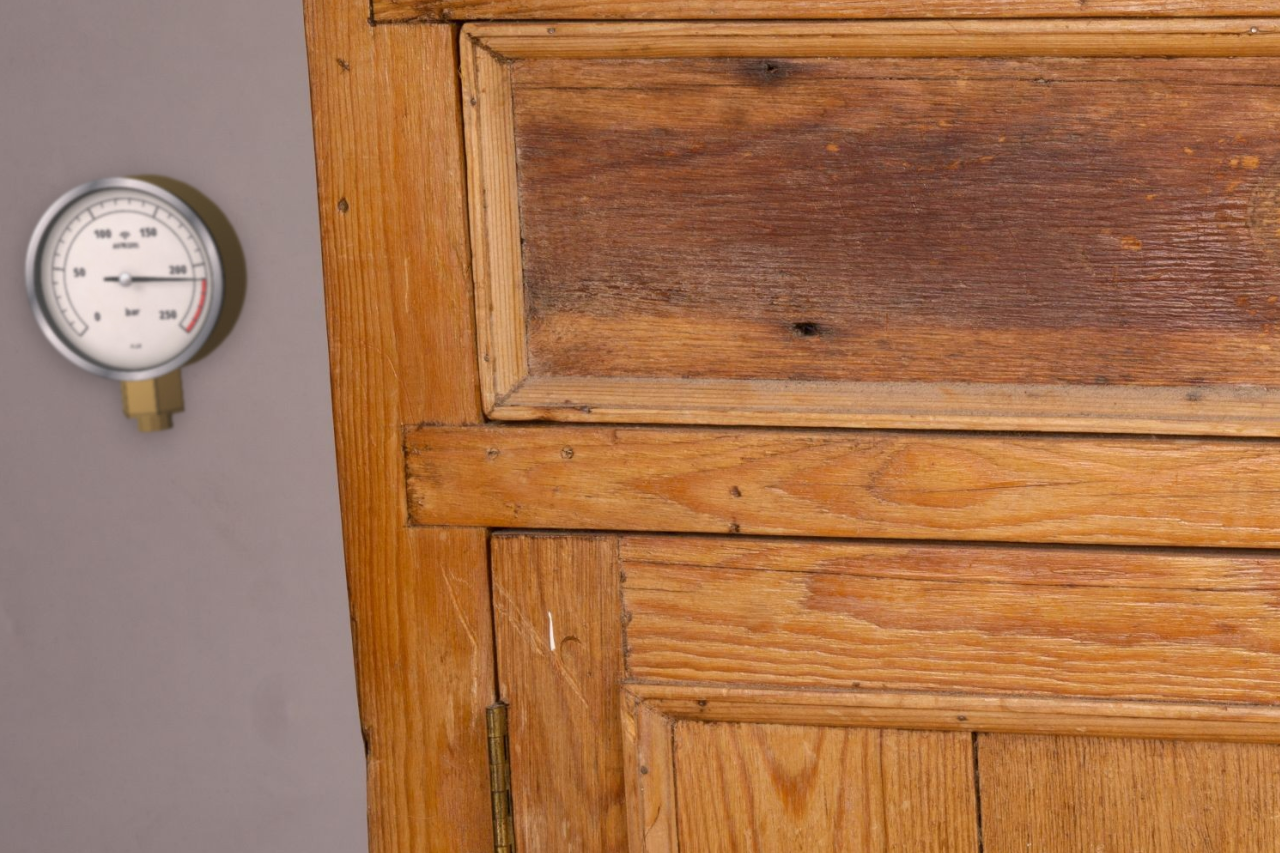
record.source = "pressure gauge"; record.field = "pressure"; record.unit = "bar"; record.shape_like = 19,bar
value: 210,bar
